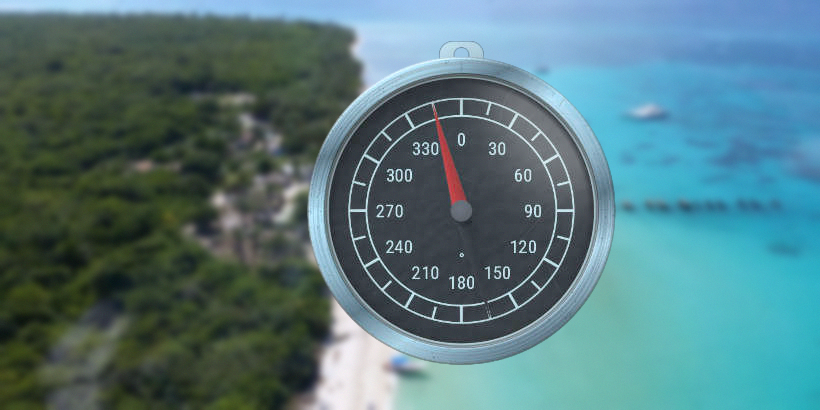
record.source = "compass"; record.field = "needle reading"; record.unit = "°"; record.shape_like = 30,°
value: 345,°
